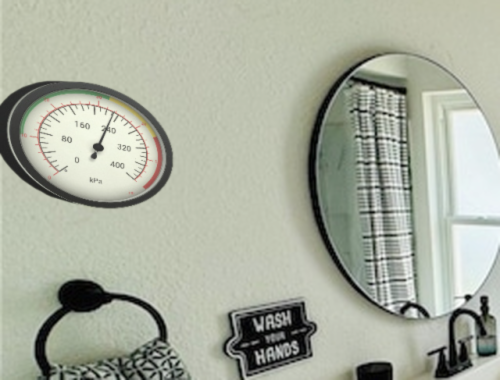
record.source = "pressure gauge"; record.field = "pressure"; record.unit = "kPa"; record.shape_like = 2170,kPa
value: 230,kPa
